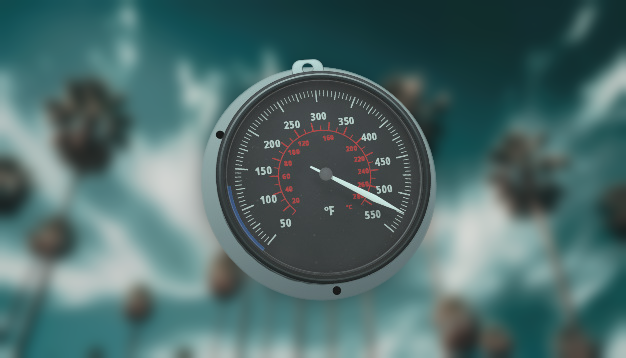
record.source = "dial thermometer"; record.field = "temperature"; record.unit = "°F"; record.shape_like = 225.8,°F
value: 525,°F
